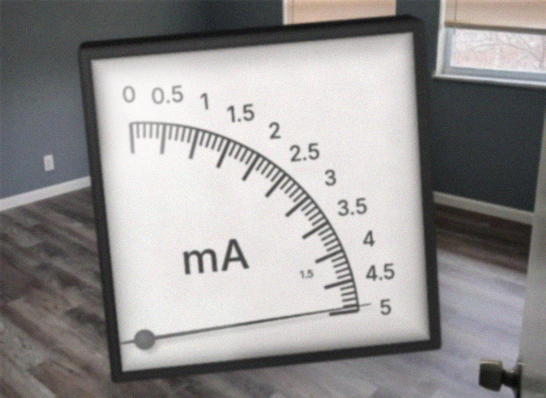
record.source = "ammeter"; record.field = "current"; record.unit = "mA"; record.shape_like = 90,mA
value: 4.9,mA
